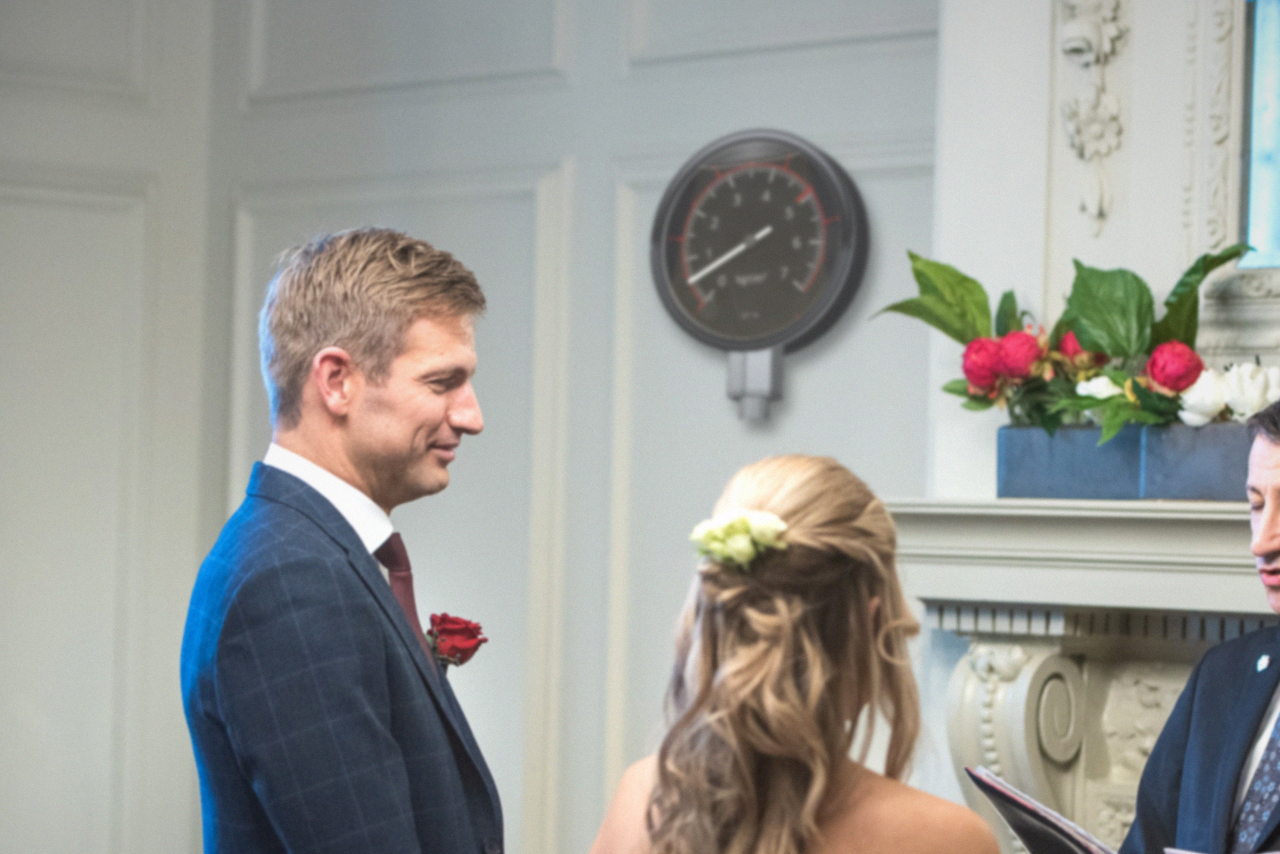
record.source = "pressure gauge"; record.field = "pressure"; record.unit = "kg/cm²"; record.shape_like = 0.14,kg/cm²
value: 0.5,kg/cm²
